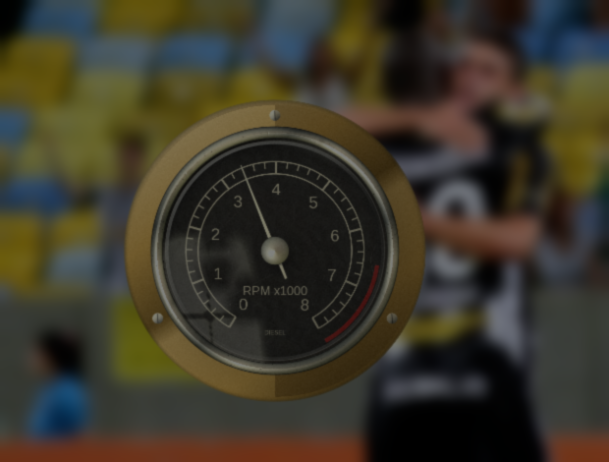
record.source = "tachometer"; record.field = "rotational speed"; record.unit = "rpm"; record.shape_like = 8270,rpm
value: 3400,rpm
